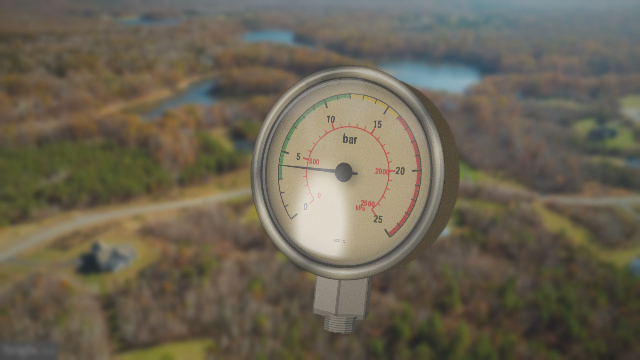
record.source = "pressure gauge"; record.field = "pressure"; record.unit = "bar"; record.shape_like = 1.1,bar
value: 4,bar
